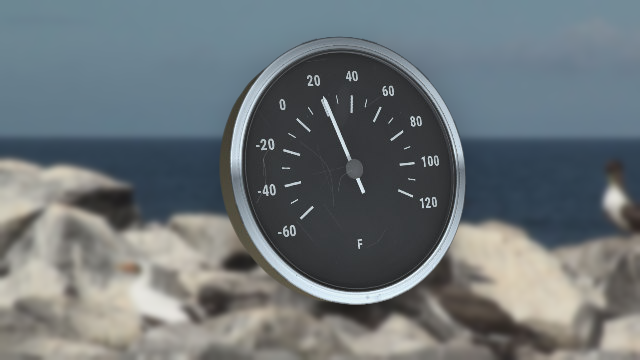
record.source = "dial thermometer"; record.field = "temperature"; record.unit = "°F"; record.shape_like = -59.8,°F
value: 20,°F
